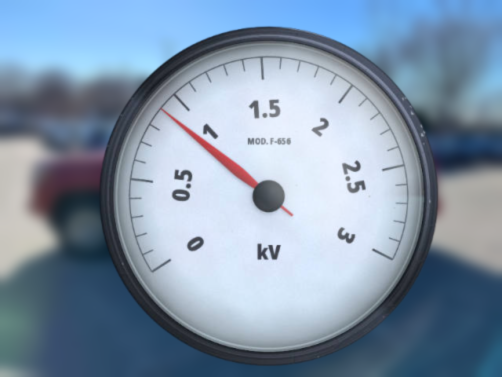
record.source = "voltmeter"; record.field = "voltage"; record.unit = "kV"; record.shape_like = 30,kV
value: 0.9,kV
